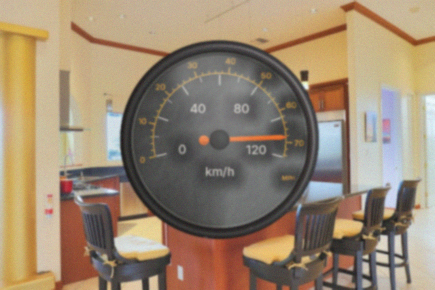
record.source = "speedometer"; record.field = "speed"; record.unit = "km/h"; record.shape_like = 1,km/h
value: 110,km/h
